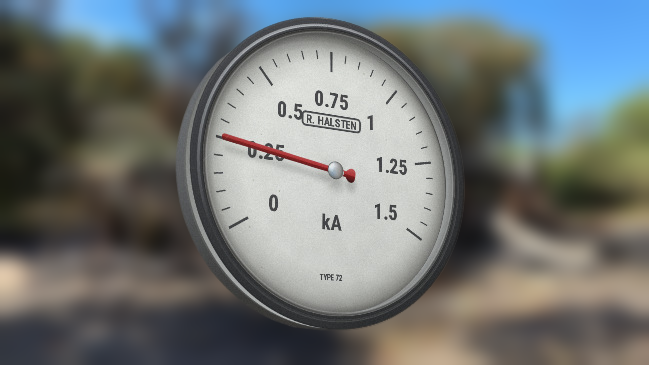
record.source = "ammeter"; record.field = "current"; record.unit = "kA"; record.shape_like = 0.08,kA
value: 0.25,kA
